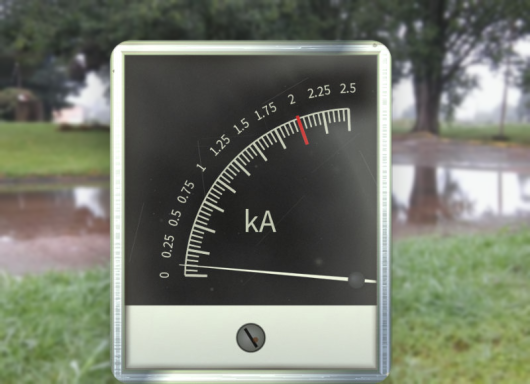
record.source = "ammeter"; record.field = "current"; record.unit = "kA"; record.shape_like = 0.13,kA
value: 0.1,kA
